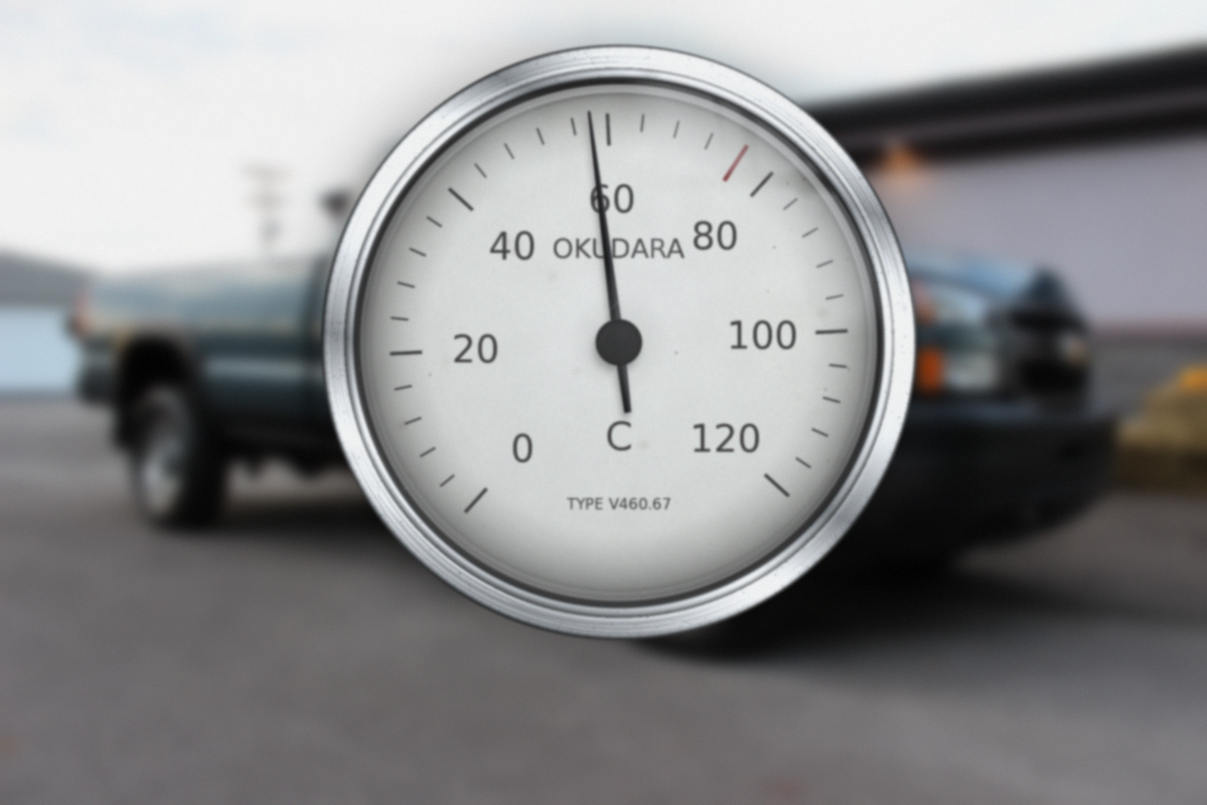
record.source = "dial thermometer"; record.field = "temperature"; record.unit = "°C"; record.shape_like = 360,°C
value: 58,°C
